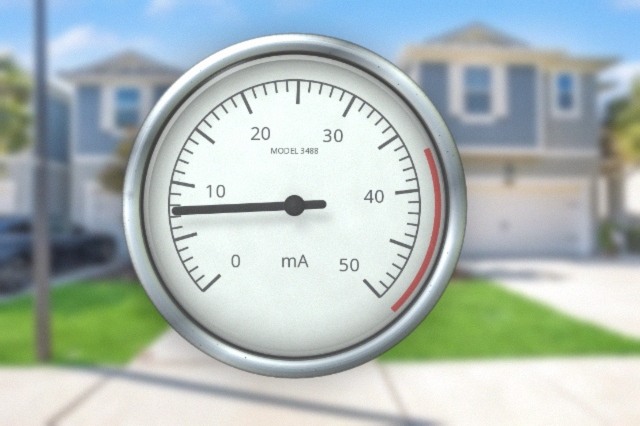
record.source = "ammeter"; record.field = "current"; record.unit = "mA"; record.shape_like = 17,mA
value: 7.5,mA
